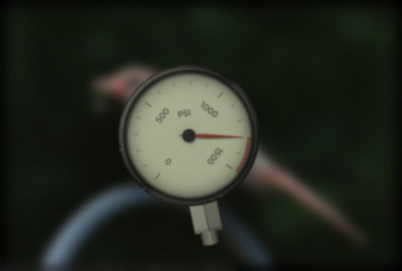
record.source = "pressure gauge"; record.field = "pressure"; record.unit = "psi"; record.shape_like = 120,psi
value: 1300,psi
